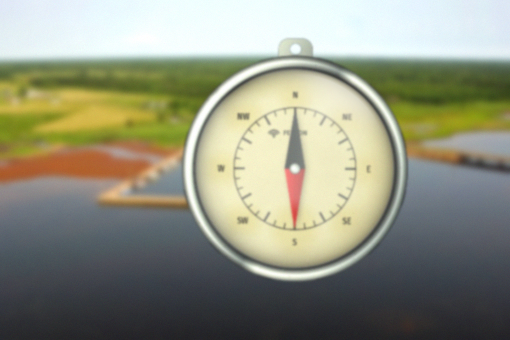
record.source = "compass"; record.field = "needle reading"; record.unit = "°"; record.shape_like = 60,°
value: 180,°
